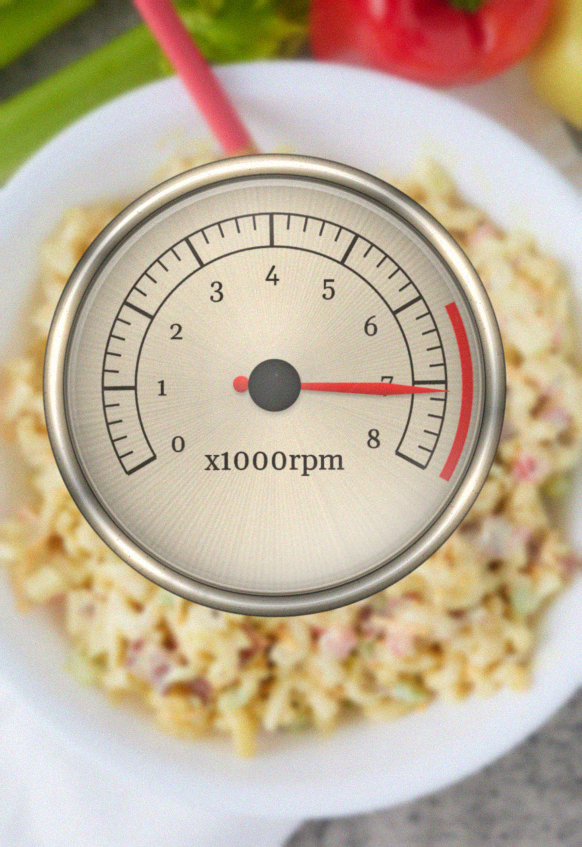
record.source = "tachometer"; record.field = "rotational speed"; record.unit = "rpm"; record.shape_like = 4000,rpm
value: 7100,rpm
